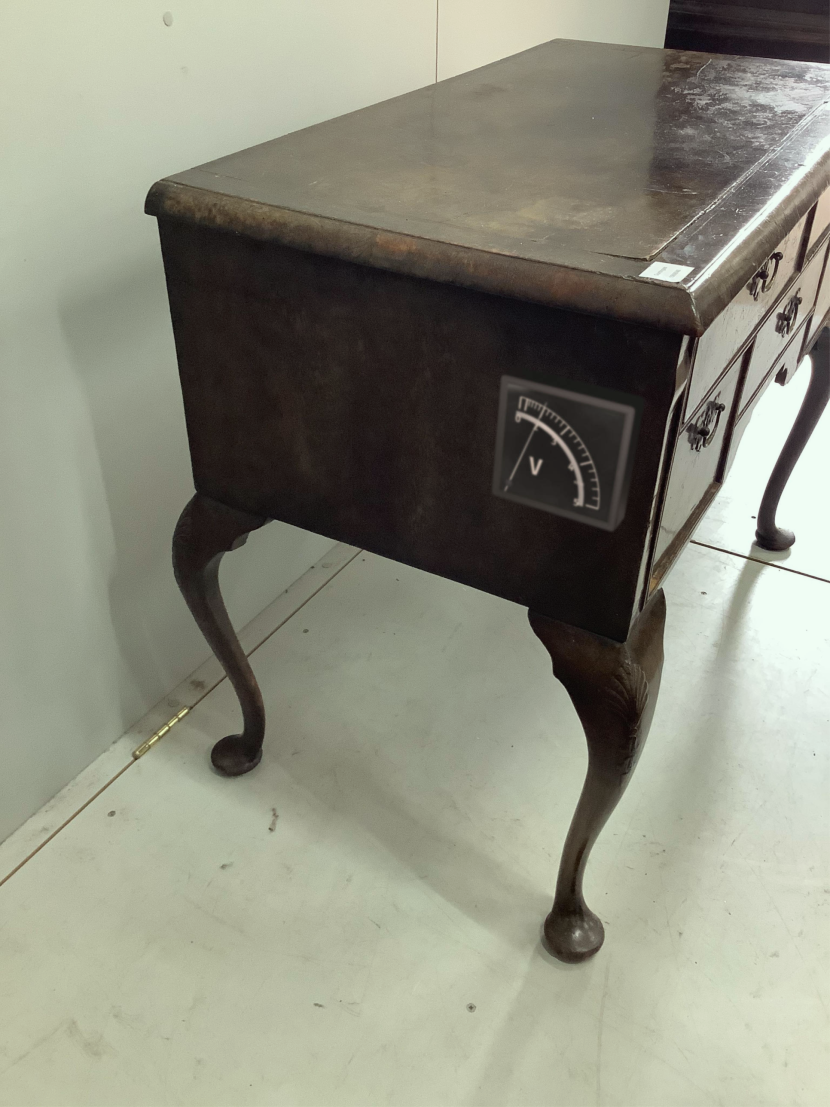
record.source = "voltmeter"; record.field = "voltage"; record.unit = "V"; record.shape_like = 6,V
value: 2,V
